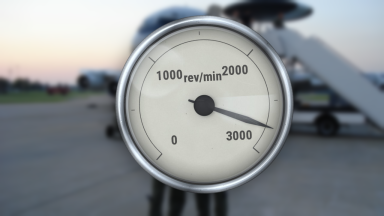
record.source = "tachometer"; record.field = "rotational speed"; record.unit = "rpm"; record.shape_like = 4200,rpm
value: 2750,rpm
